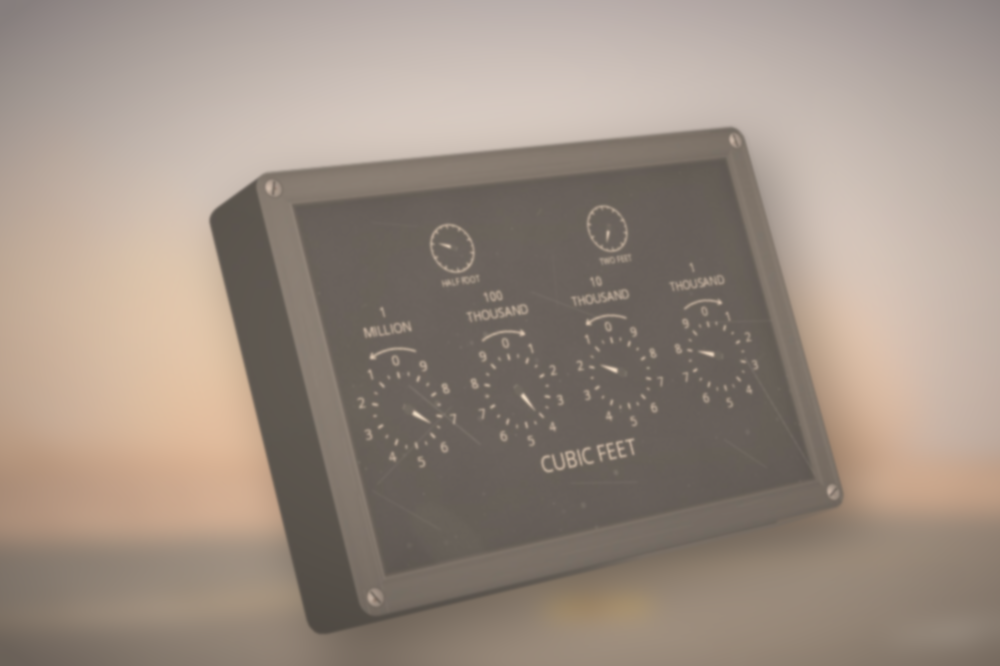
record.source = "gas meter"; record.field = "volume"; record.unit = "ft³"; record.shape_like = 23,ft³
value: 641800,ft³
